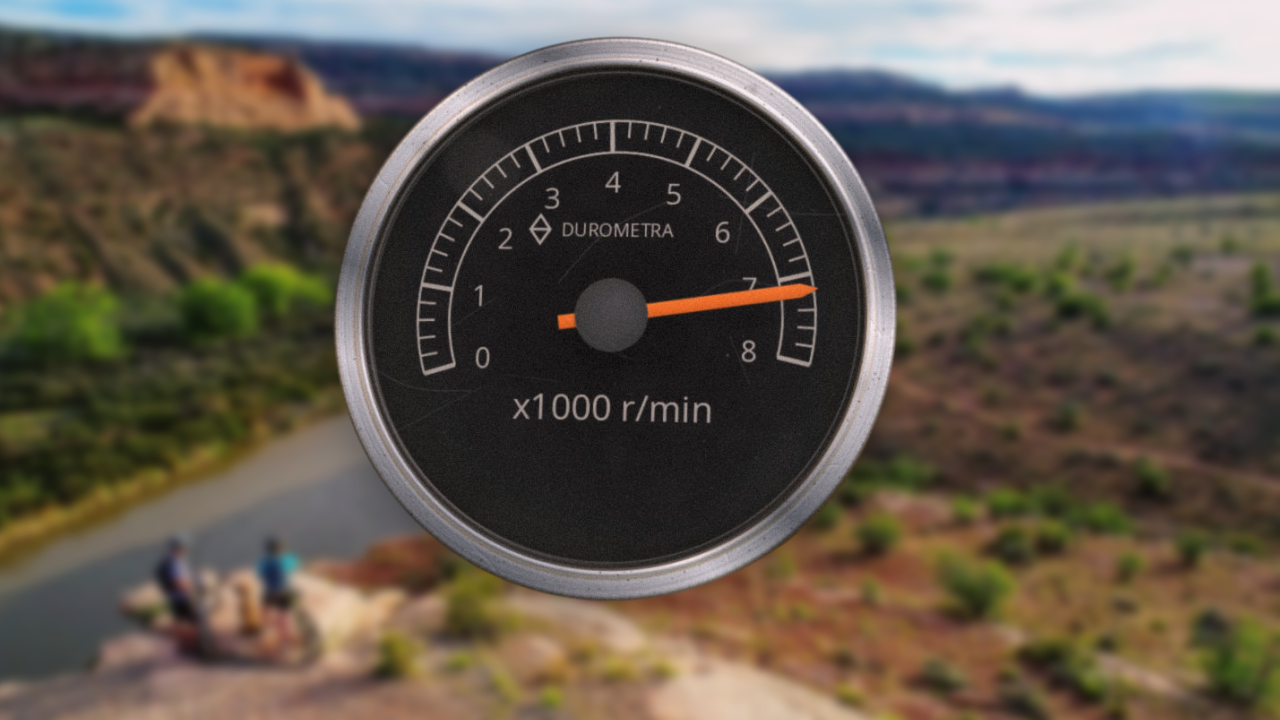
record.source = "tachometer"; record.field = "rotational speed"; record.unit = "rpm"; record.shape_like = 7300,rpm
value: 7200,rpm
